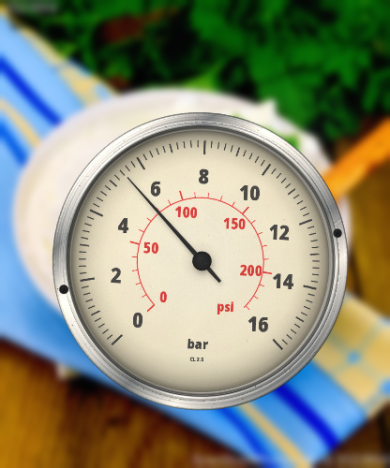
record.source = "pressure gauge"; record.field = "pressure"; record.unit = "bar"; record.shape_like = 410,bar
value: 5.4,bar
